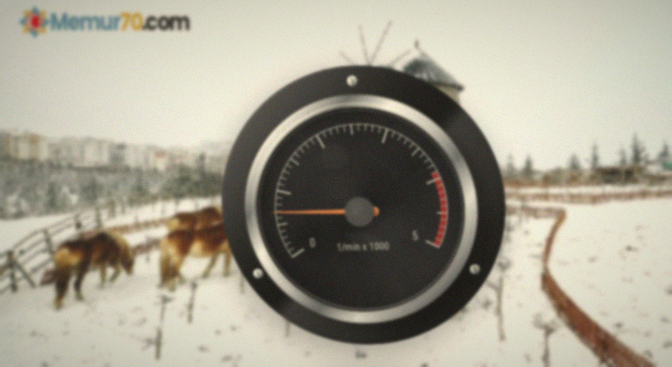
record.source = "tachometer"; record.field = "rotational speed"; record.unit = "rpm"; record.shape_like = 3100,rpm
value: 700,rpm
